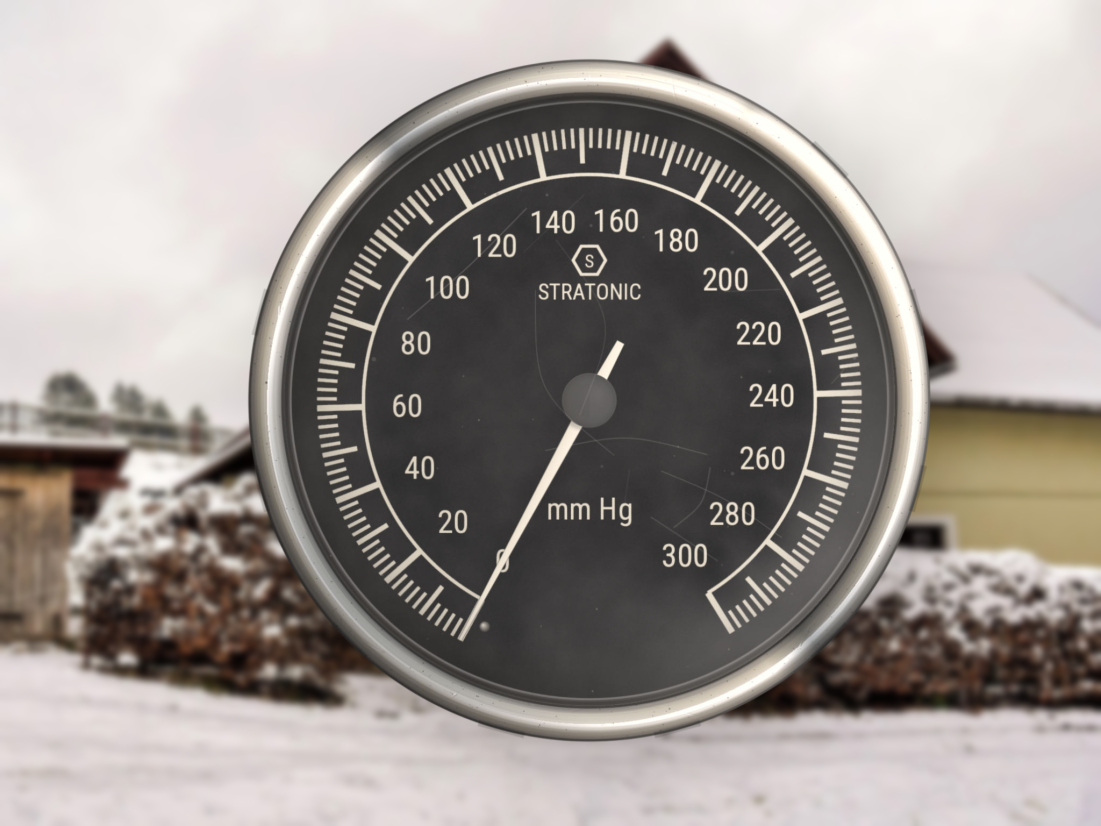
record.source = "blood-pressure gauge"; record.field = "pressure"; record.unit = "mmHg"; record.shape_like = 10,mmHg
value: 0,mmHg
